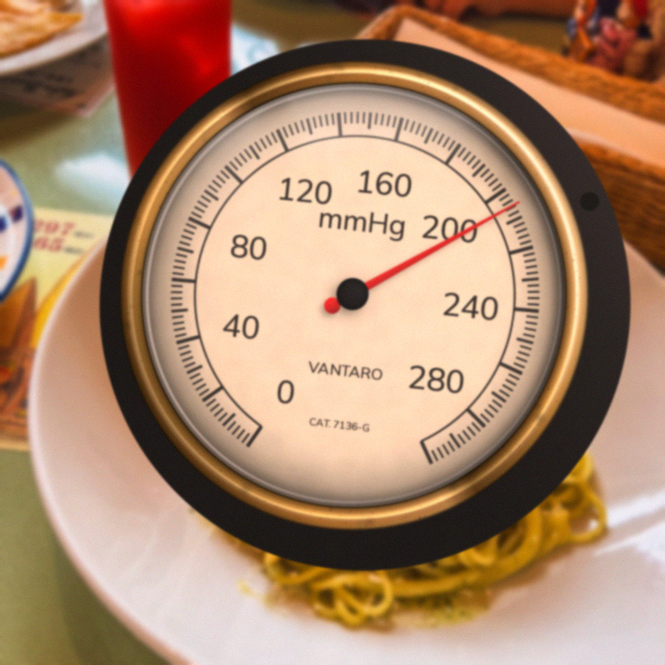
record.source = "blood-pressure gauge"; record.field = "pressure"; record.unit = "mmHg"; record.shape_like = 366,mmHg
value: 206,mmHg
